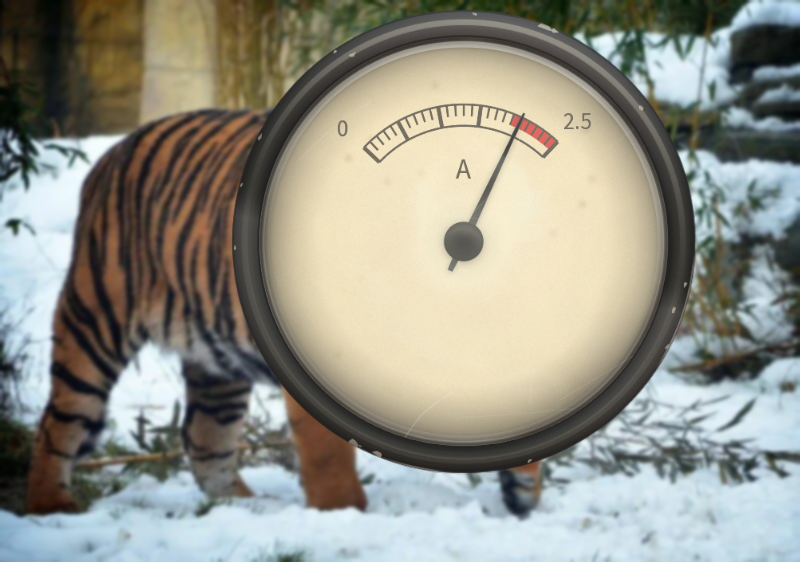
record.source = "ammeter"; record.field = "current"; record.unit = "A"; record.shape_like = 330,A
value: 2,A
